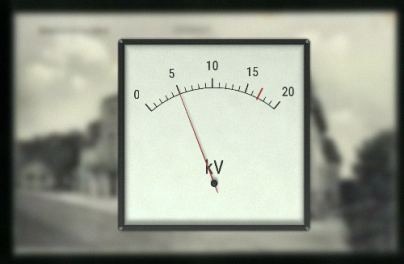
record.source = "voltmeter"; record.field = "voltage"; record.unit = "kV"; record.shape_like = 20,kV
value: 5,kV
